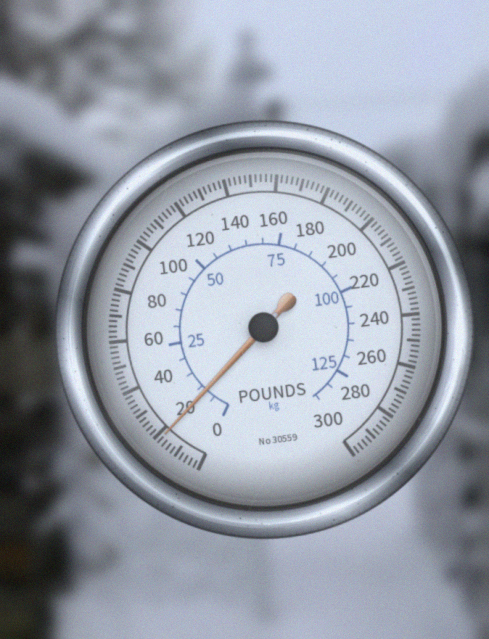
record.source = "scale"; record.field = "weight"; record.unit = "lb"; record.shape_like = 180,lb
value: 18,lb
